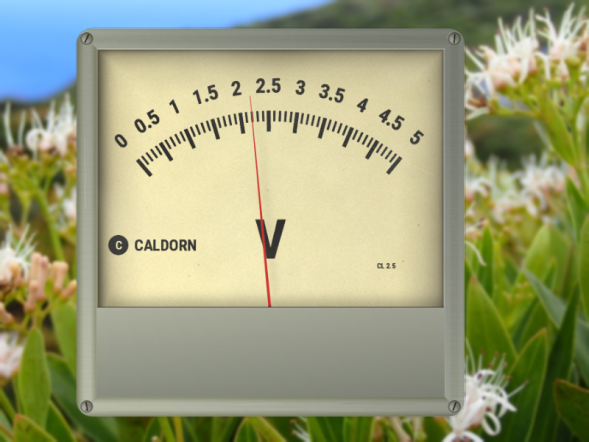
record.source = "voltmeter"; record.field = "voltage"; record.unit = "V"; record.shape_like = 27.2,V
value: 2.2,V
